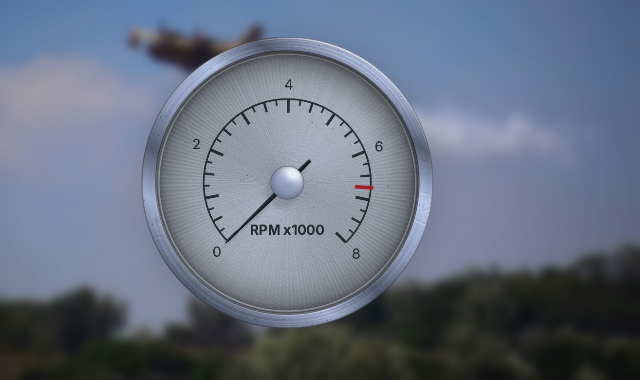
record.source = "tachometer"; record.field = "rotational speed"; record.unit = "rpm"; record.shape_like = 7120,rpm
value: 0,rpm
